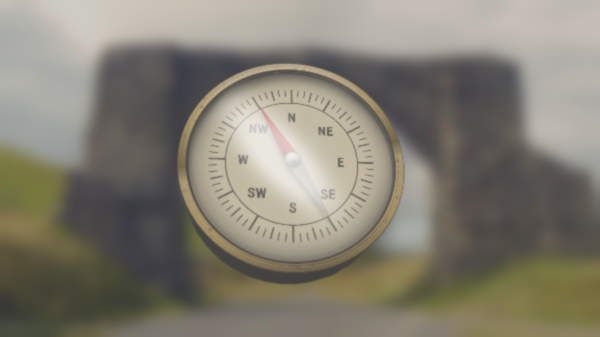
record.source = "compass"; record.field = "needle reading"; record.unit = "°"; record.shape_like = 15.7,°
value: 330,°
